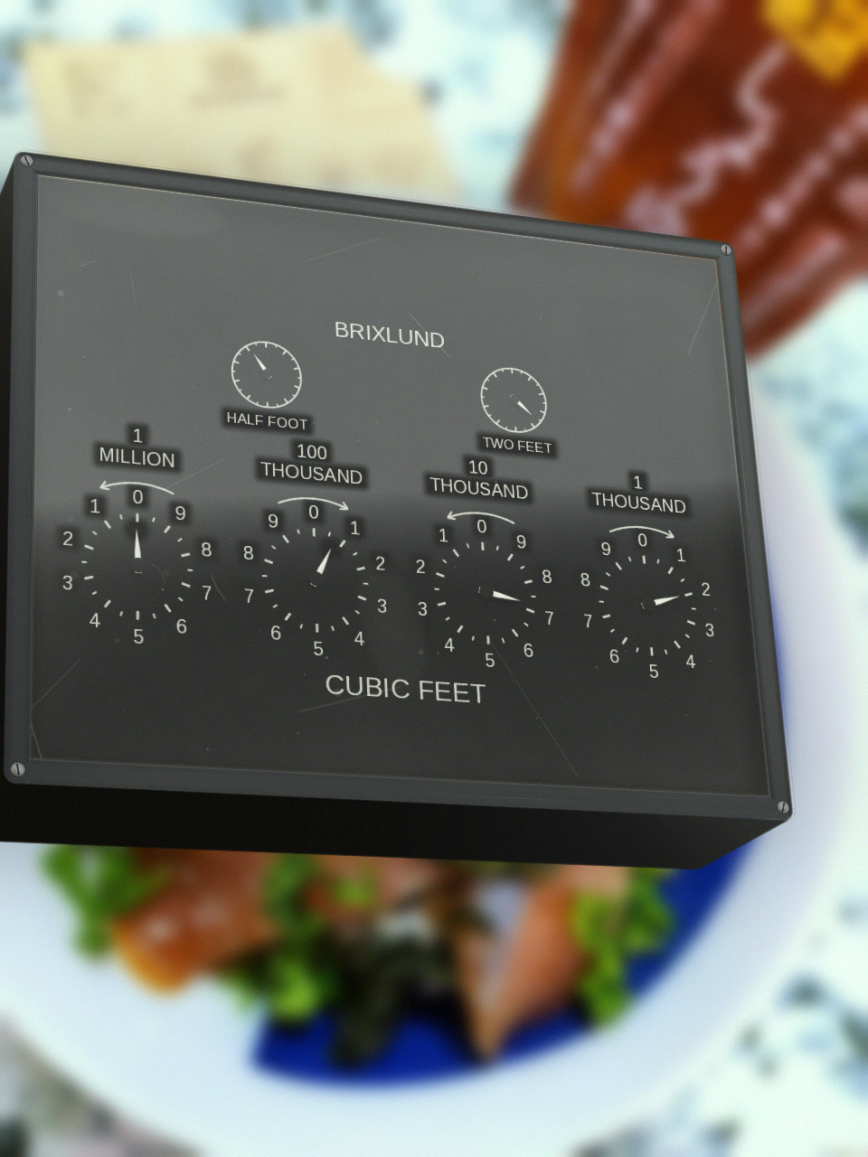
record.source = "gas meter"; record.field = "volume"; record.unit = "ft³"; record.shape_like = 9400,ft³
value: 7200,ft³
